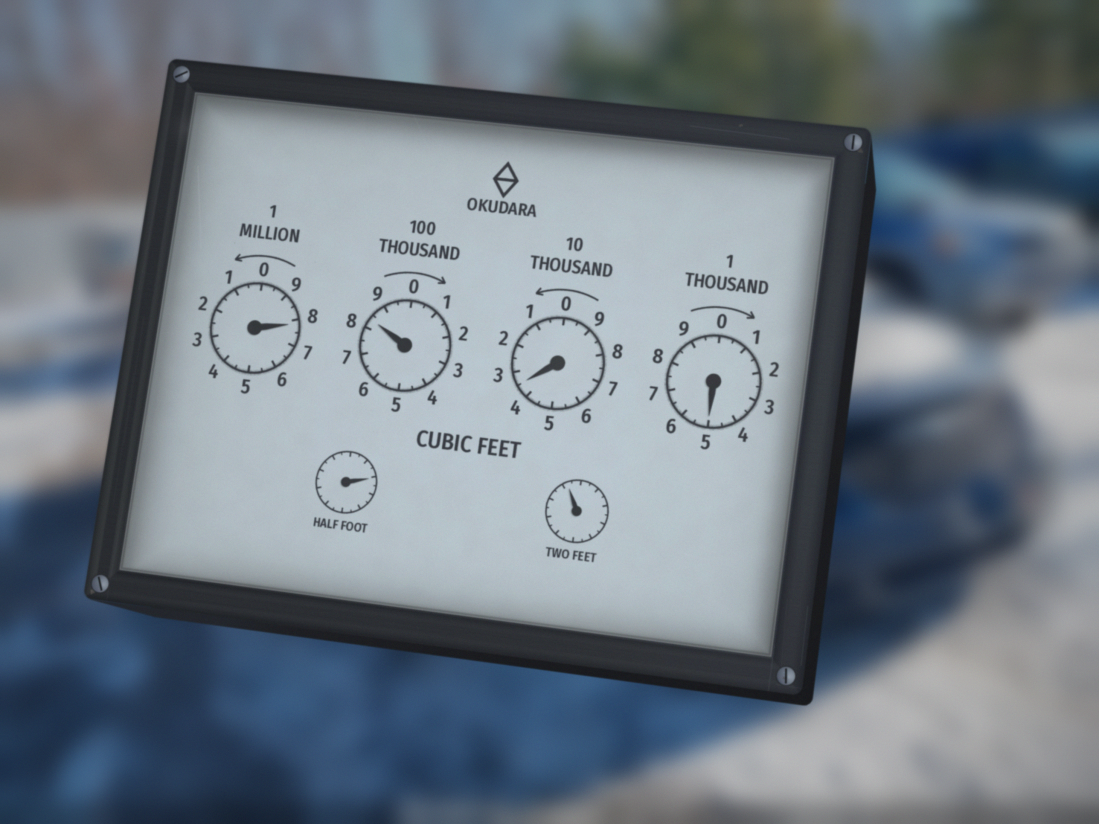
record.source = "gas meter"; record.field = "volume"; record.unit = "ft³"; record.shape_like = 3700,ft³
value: 783500,ft³
